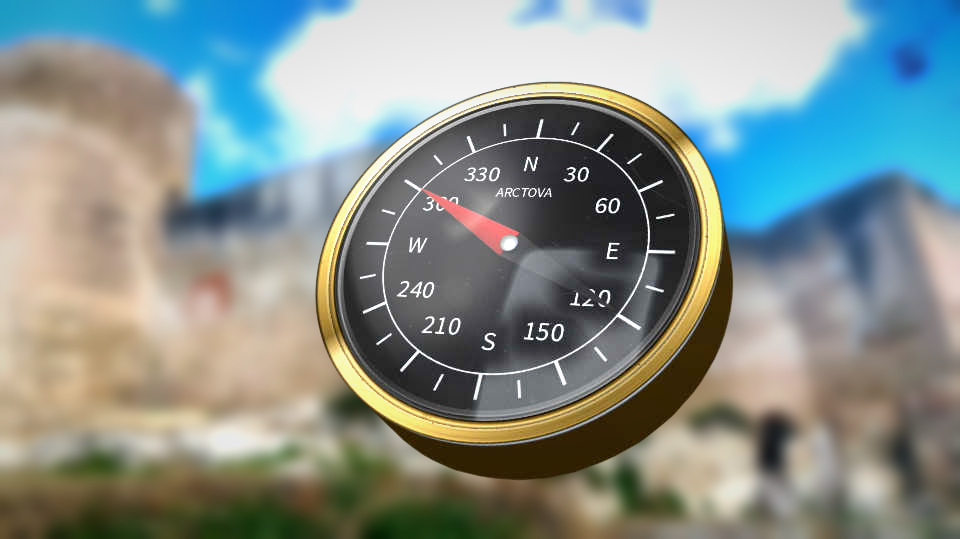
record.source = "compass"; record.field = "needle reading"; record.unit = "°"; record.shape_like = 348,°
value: 300,°
